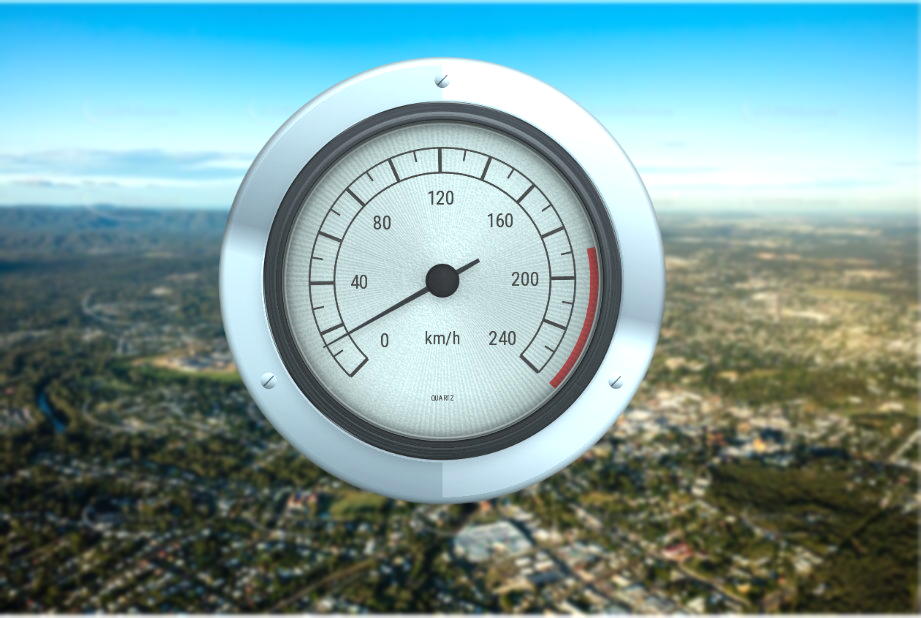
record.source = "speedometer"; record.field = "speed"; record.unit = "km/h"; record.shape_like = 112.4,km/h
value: 15,km/h
